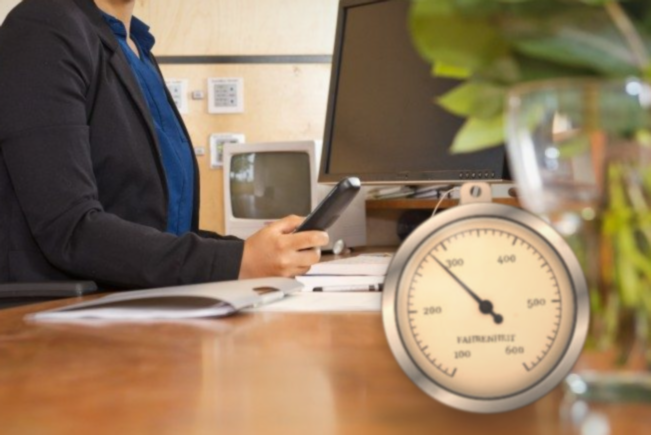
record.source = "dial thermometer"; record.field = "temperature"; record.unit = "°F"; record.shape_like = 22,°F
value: 280,°F
